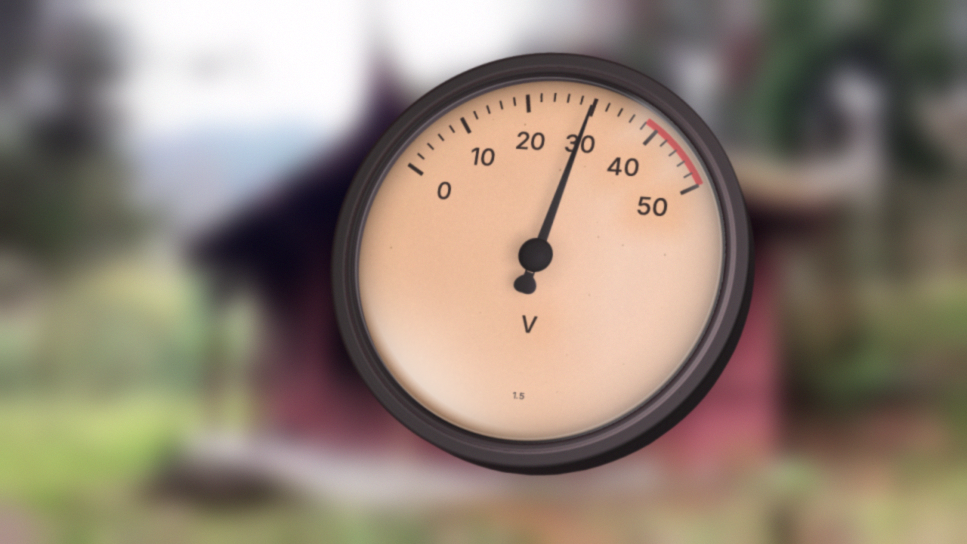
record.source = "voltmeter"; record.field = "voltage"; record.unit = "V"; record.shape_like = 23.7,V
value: 30,V
